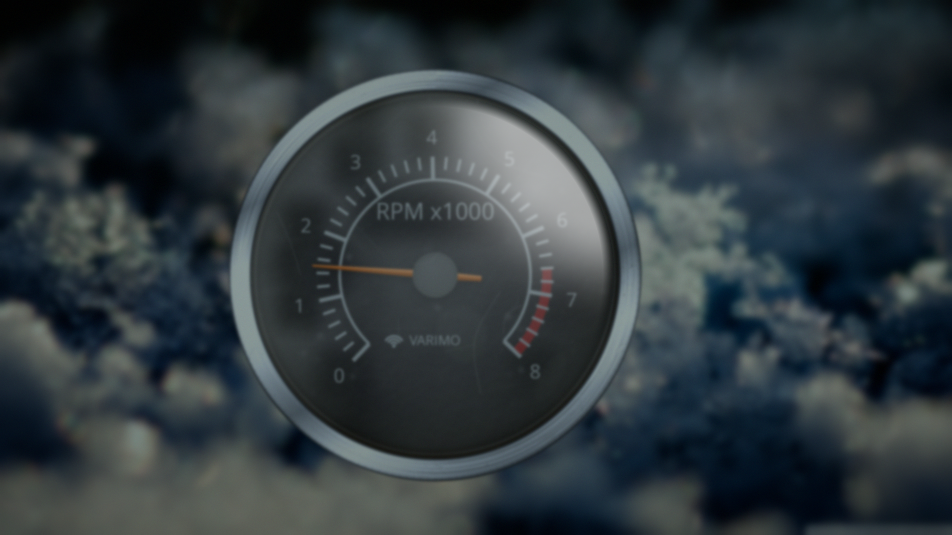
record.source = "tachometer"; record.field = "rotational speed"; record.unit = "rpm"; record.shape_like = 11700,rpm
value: 1500,rpm
